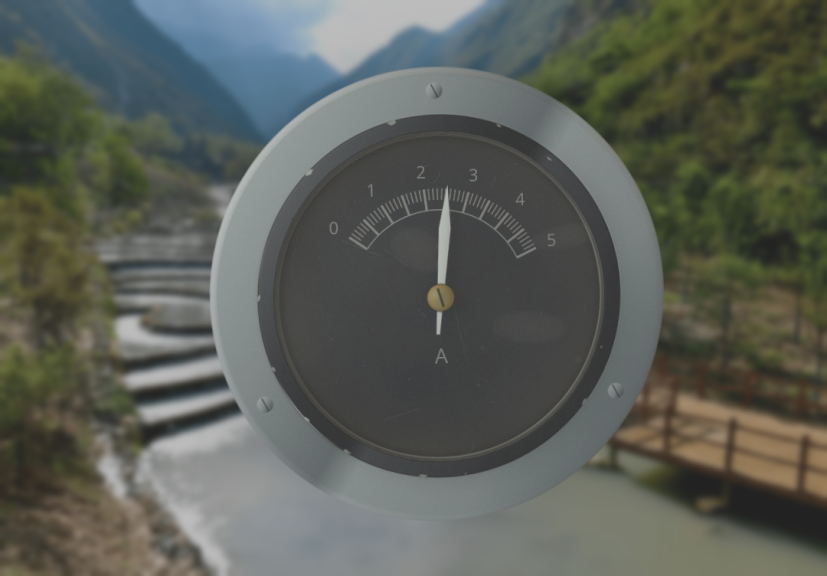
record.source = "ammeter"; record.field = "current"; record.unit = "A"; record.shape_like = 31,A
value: 2.5,A
